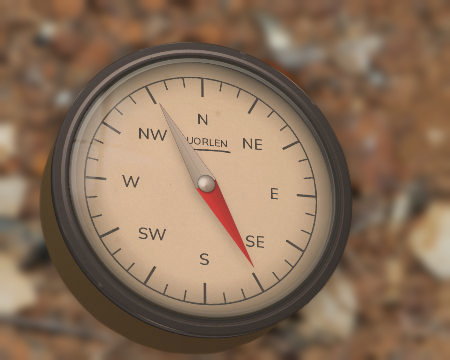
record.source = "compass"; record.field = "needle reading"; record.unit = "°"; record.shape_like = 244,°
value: 150,°
